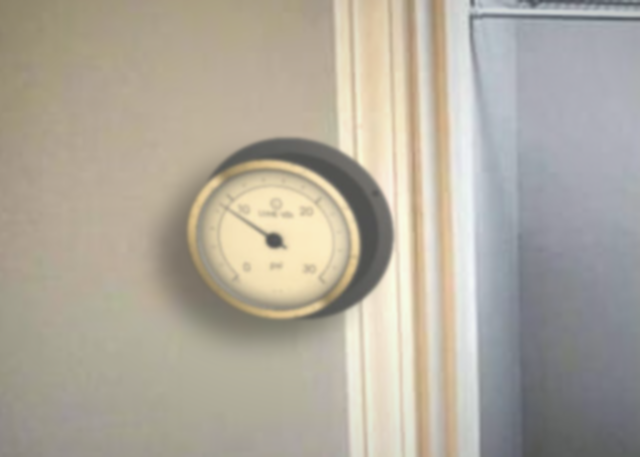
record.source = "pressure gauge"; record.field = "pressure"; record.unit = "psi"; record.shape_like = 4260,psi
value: 9,psi
